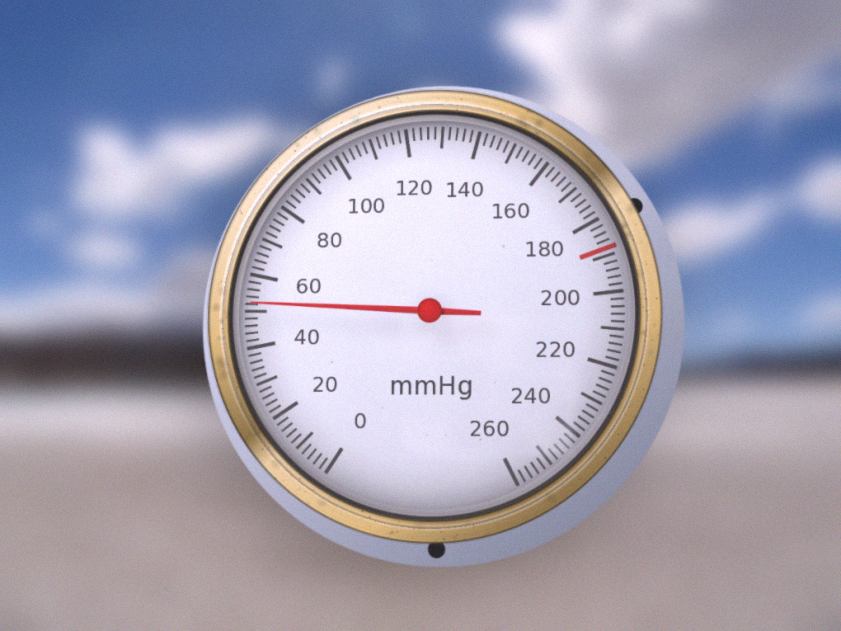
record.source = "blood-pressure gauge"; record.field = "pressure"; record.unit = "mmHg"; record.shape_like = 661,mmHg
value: 52,mmHg
